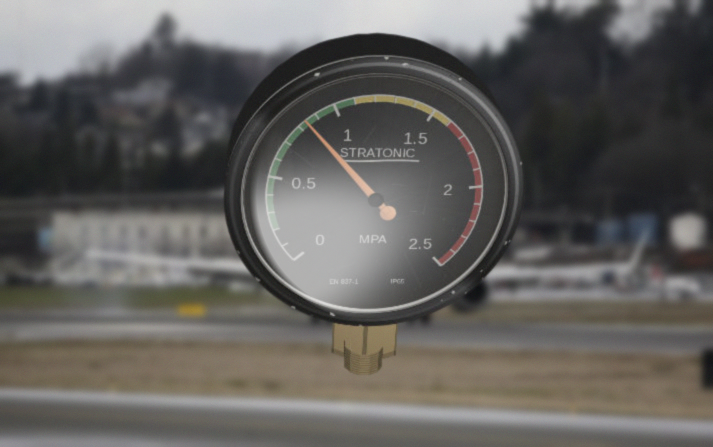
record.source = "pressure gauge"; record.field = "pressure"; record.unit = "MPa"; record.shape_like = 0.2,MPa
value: 0.85,MPa
